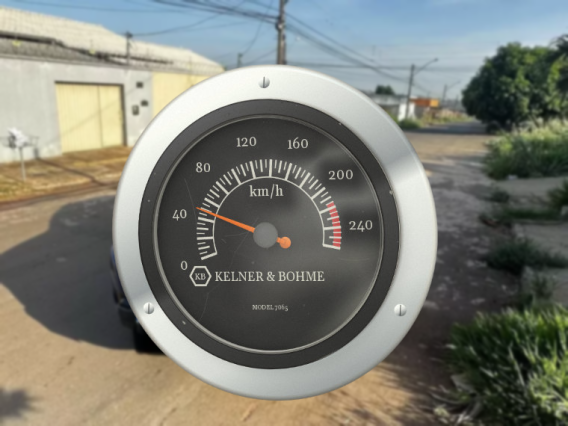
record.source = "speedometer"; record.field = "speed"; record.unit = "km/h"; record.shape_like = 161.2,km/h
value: 50,km/h
